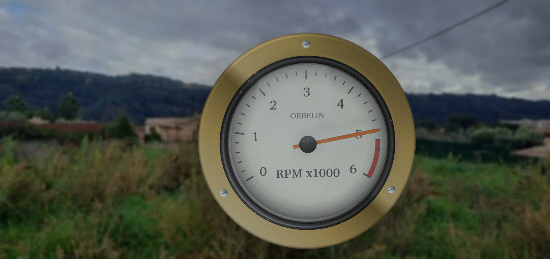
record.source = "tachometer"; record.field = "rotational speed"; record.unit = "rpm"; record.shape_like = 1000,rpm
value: 5000,rpm
